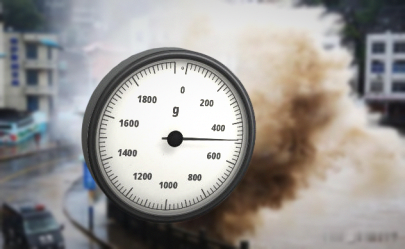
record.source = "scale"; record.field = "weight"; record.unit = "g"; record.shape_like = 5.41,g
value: 480,g
